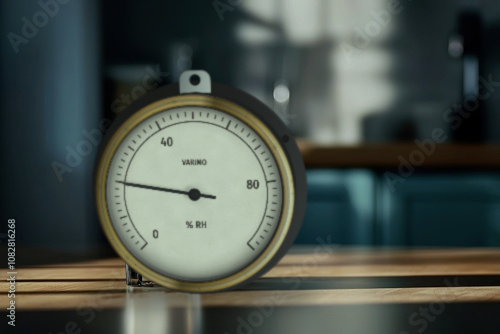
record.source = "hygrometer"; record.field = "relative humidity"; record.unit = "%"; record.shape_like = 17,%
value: 20,%
